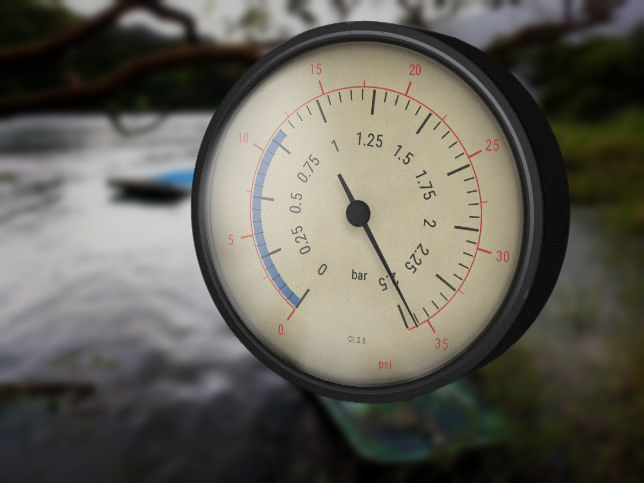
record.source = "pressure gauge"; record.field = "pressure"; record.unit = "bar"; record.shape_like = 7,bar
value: 2.45,bar
